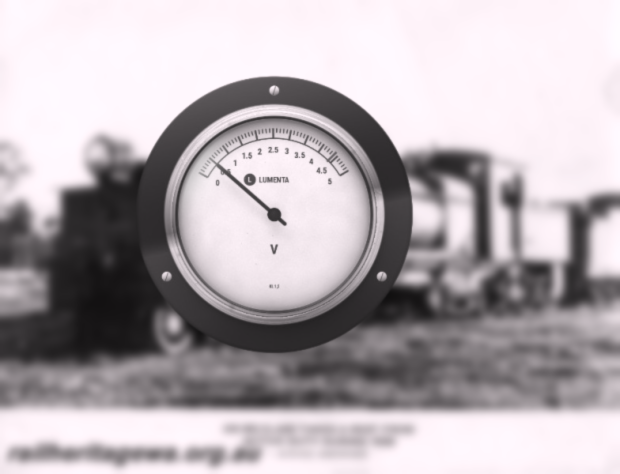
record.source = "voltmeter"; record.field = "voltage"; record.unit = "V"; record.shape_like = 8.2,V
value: 0.5,V
